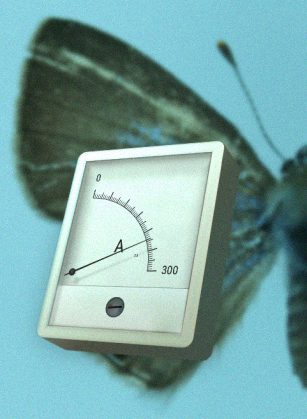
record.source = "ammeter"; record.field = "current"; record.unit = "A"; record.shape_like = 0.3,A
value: 225,A
